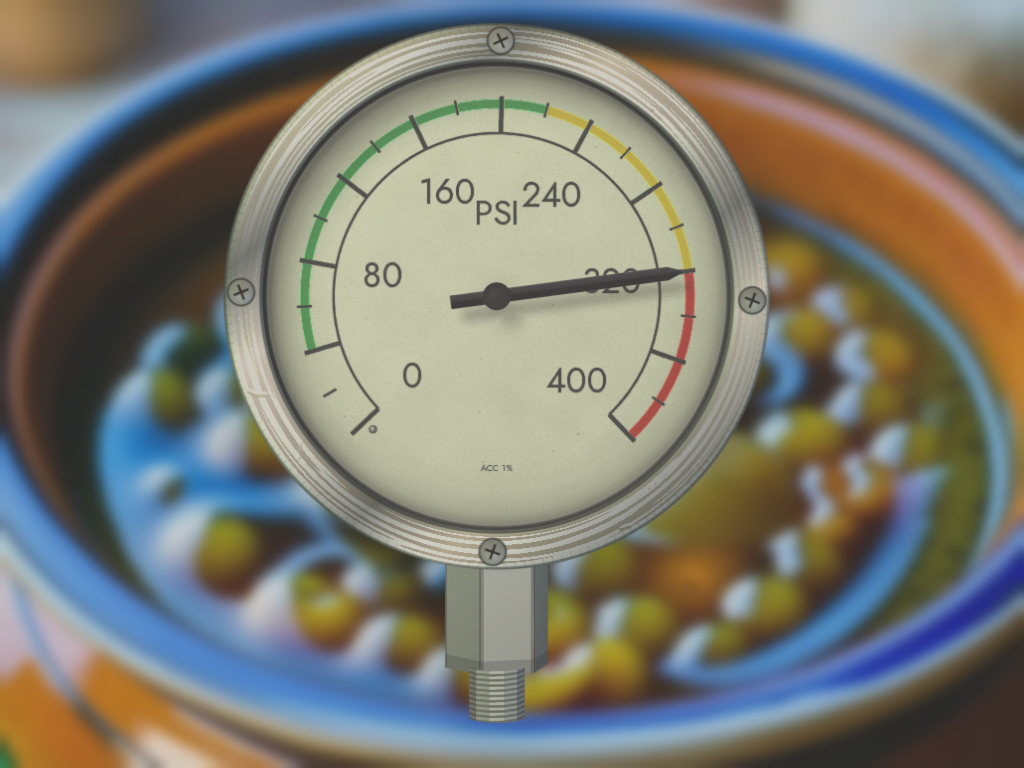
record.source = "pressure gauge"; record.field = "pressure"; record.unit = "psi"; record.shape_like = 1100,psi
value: 320,psi
